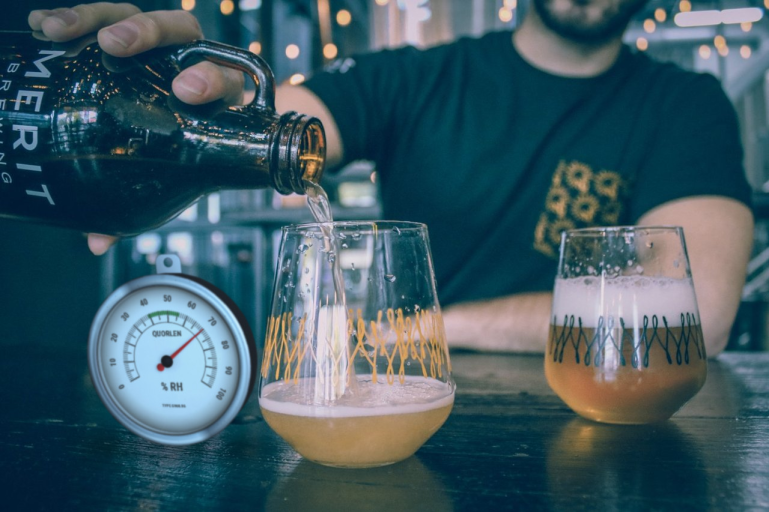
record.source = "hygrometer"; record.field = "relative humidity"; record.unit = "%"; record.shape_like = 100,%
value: 70,%
